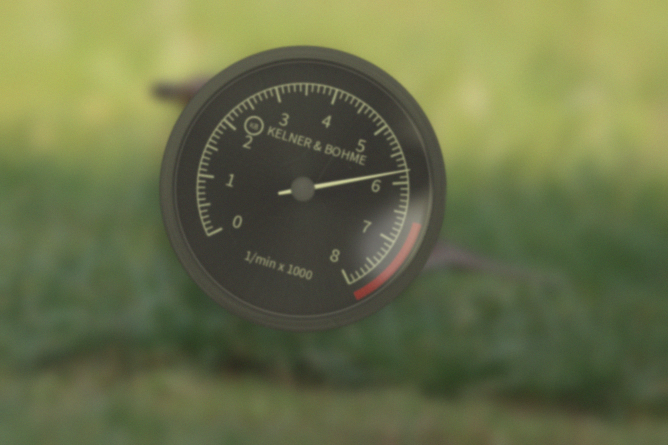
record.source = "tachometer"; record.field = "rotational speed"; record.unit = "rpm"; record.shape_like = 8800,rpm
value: 5800,rpm
